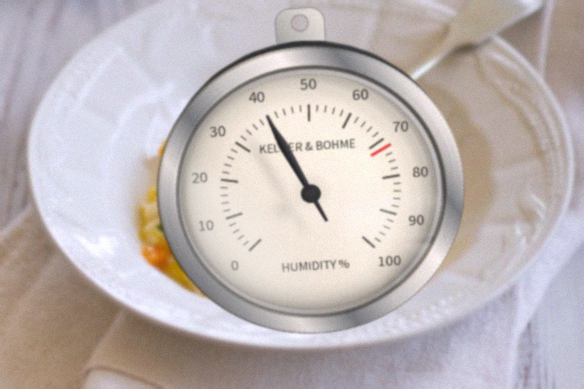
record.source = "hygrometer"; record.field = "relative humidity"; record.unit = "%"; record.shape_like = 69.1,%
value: 40,%
